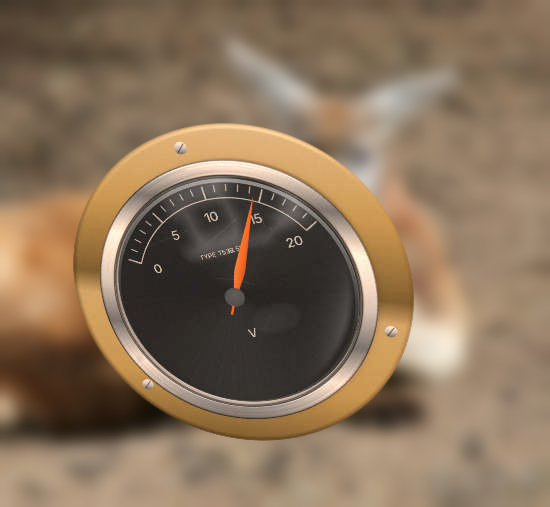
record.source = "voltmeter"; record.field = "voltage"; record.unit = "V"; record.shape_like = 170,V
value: 14.5,V
